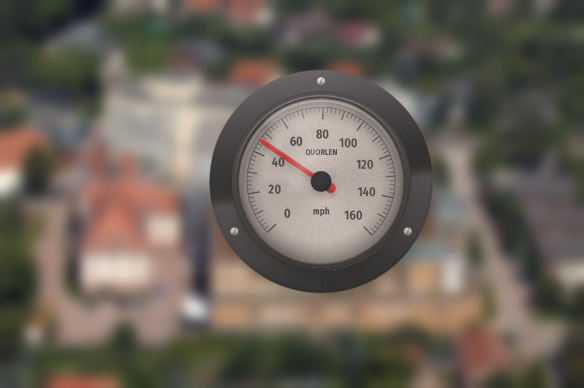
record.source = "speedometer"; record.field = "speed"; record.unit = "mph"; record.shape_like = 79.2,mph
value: 46,mph
